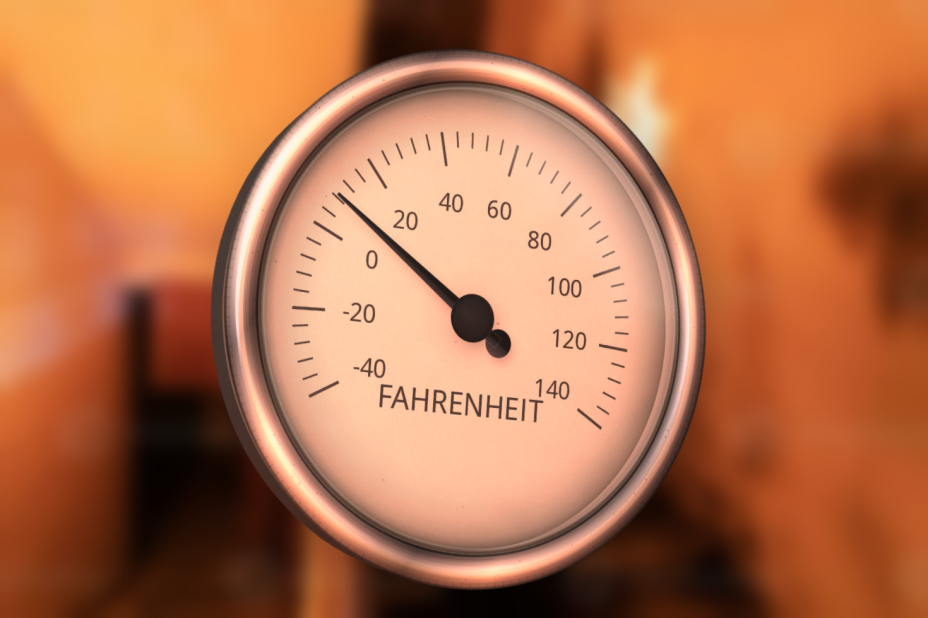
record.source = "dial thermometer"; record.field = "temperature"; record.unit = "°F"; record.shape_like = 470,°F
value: 8,°F
